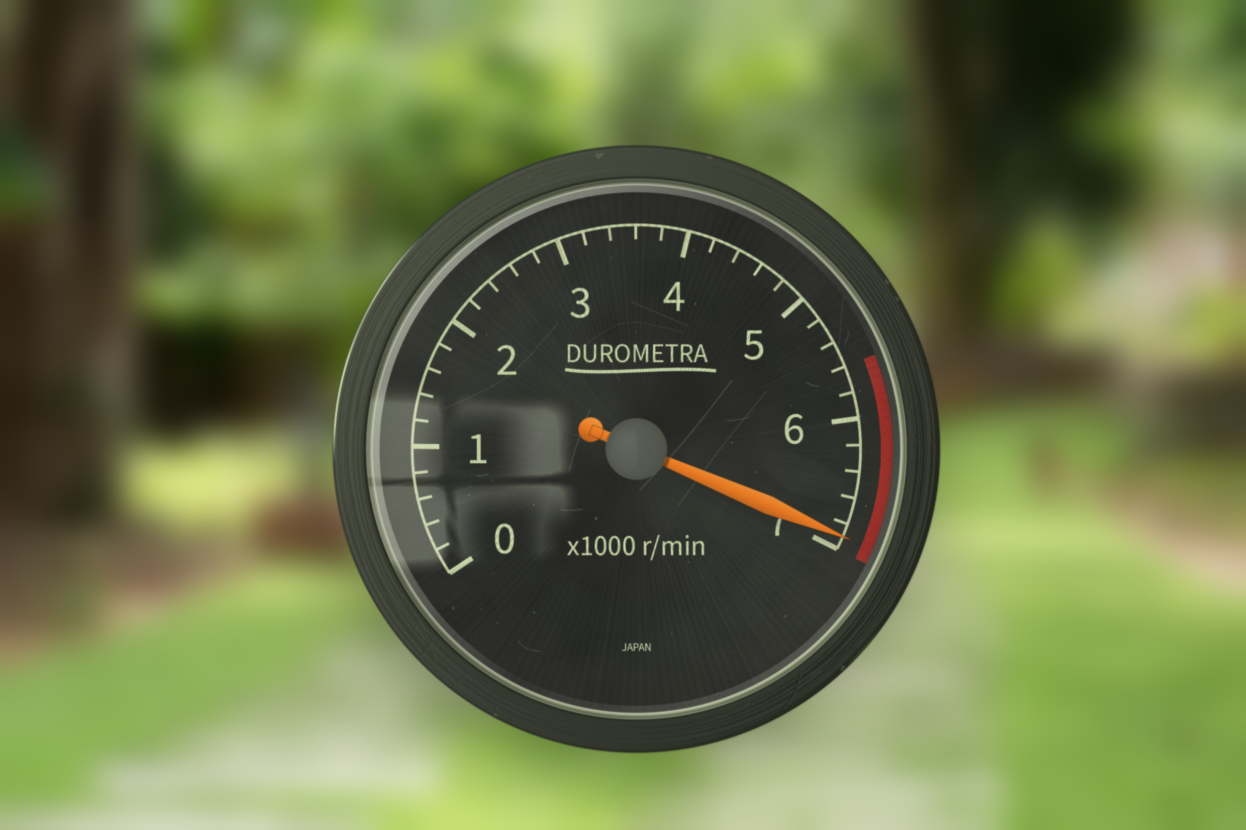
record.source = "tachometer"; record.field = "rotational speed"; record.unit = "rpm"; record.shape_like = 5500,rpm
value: 6900,rpm
